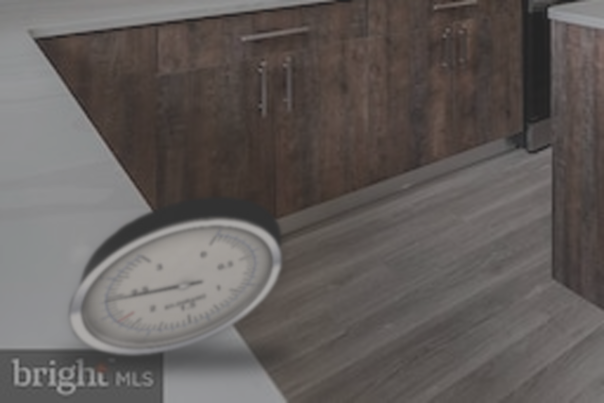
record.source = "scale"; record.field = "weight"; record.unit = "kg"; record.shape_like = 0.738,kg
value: 2.5,kg
